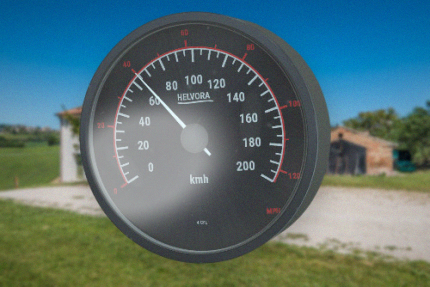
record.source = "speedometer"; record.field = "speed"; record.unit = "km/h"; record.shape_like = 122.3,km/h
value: 65,km/h
